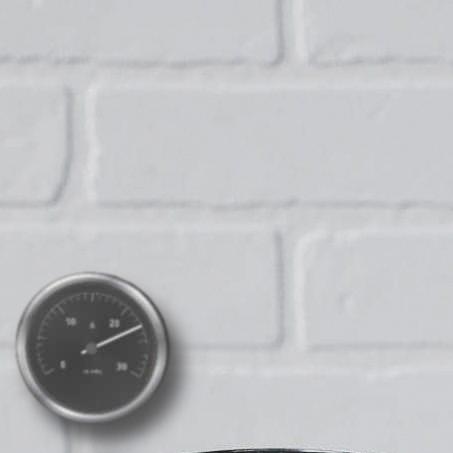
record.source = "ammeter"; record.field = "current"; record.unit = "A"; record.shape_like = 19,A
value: 23,A
